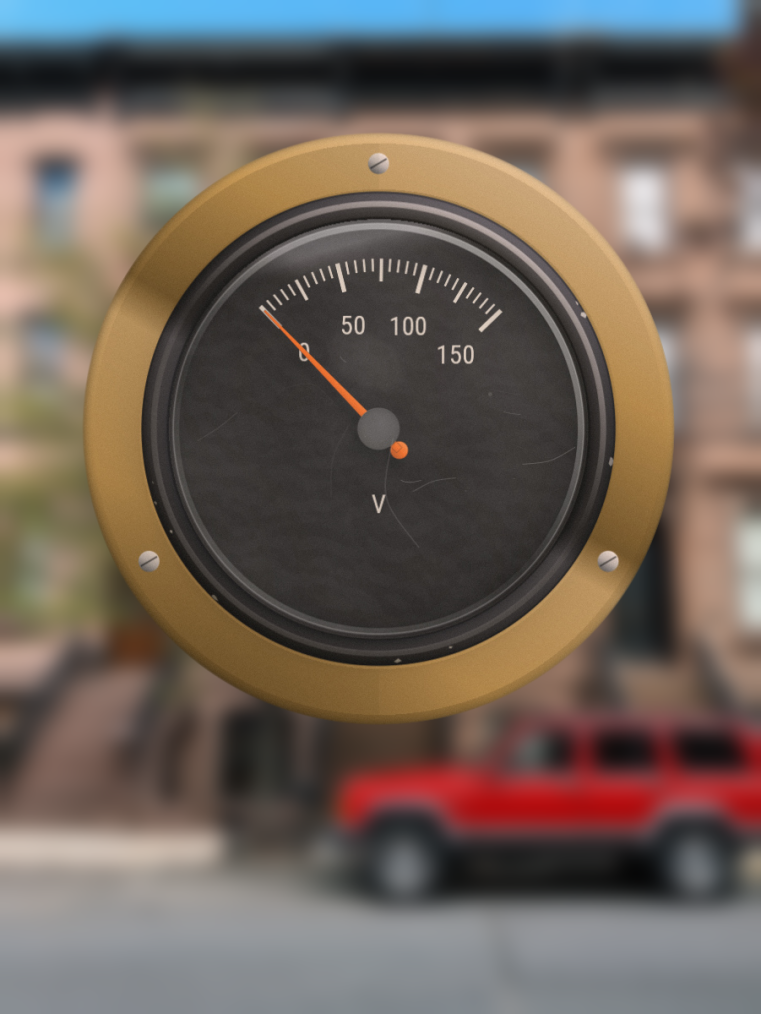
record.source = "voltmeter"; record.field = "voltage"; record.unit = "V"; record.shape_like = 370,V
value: 0,V
